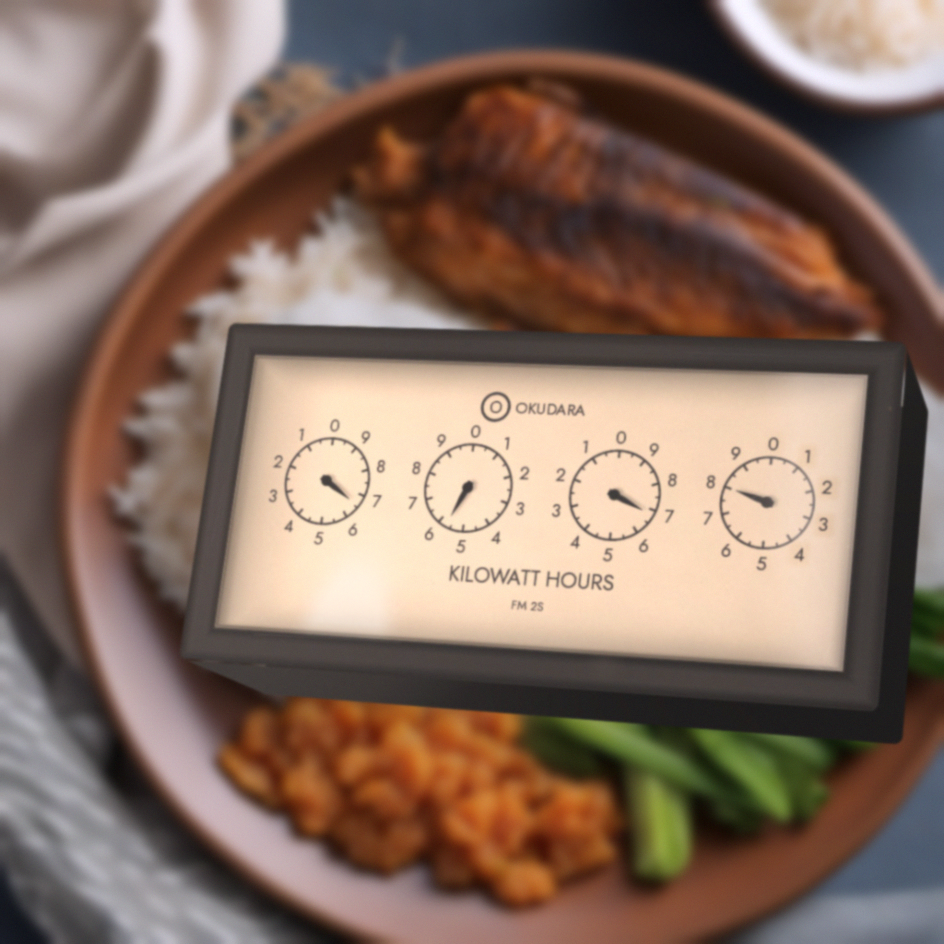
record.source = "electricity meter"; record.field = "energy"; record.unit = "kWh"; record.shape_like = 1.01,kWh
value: 6568,kWh
